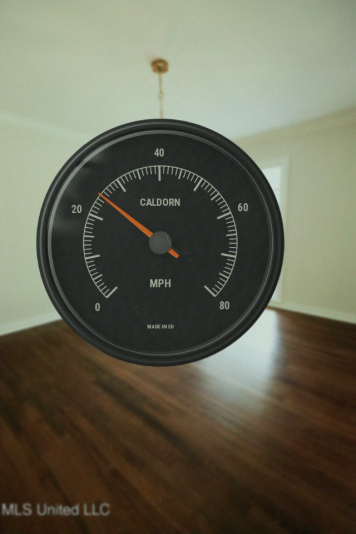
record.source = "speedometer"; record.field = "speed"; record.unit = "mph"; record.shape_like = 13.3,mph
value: 25,mph
